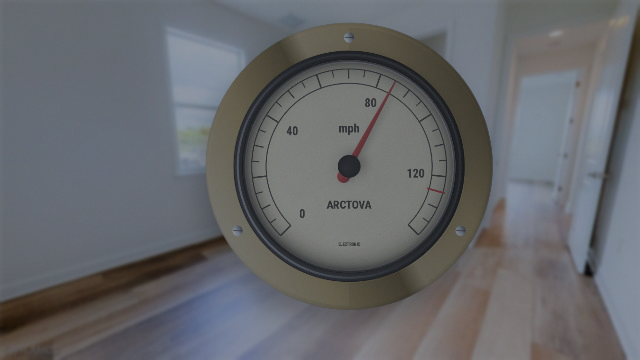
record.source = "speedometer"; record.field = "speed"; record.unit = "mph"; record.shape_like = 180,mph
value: 85,mph
